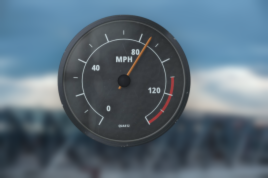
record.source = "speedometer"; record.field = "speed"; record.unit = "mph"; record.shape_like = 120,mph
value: 85,mph
